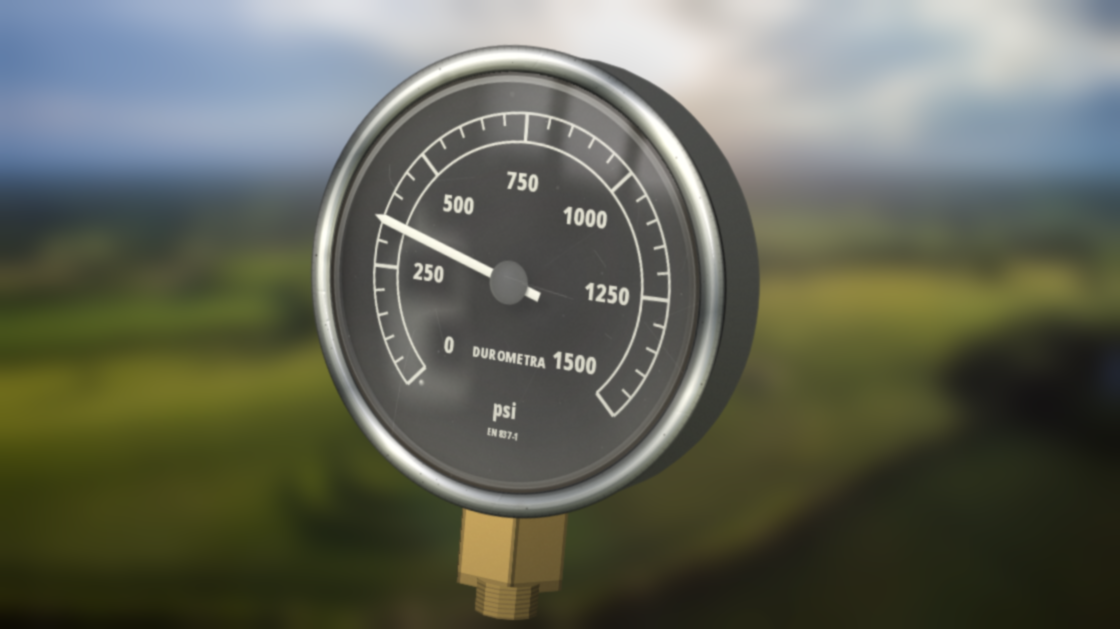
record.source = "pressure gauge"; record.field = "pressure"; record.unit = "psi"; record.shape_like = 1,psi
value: 350,psi
